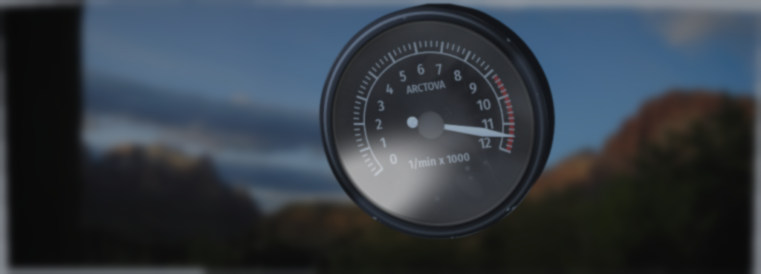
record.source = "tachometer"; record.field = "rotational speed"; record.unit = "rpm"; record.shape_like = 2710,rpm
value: 11400,rpm
